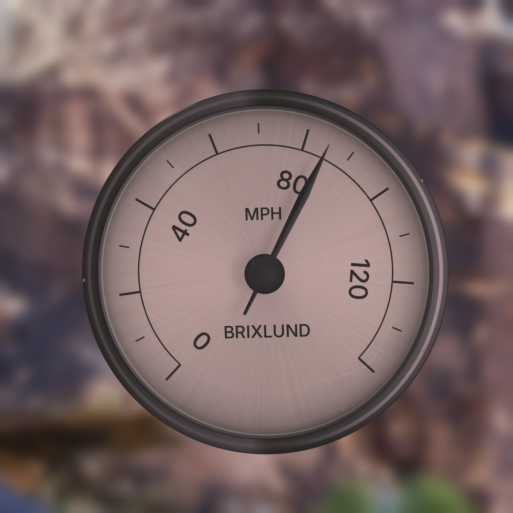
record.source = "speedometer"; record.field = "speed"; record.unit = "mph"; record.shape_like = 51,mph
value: 85,mph
